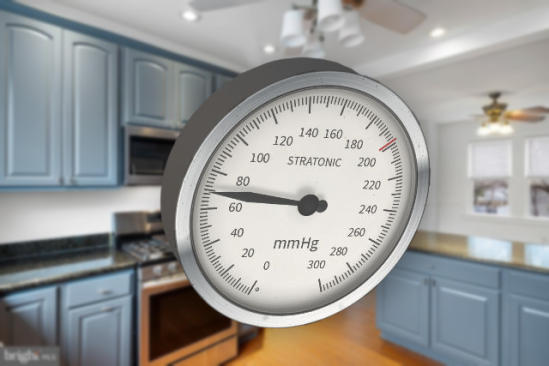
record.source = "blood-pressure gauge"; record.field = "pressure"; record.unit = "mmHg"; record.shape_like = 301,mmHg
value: 70,mmHg
